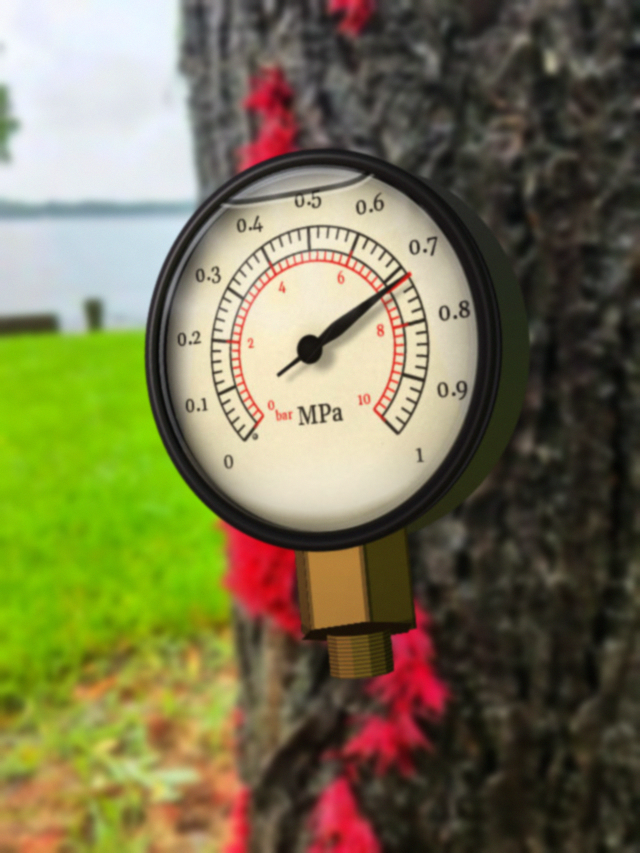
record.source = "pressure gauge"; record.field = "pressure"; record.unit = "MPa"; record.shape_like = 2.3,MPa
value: 0.72,MPa
